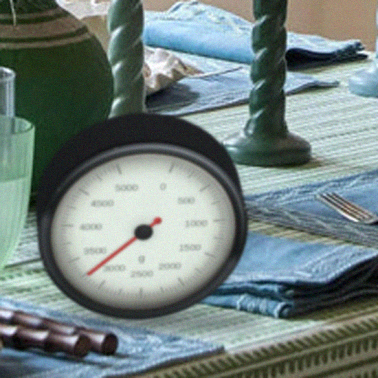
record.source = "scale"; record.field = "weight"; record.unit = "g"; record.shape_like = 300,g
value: 3250,g
